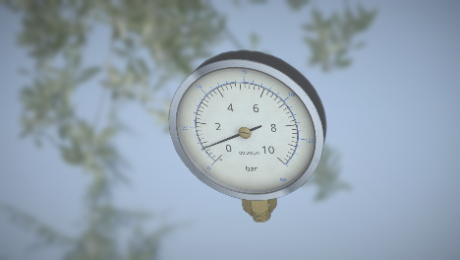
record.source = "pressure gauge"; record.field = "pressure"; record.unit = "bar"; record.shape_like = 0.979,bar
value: 0.8,bar
